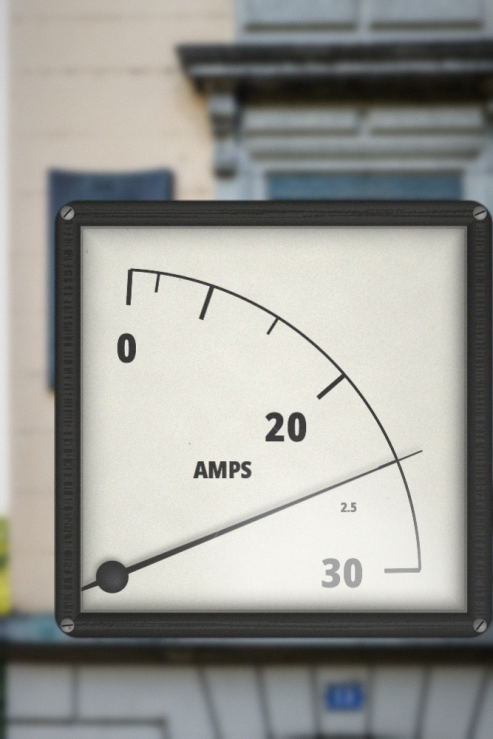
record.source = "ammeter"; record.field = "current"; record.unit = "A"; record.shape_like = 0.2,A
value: 25,A
